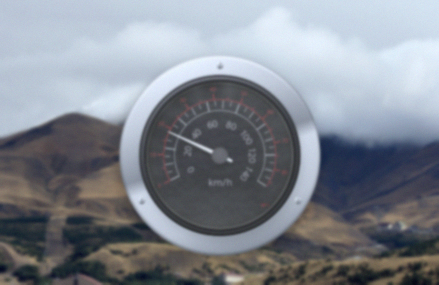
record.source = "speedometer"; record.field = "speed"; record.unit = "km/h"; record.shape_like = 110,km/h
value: 30,km/h
